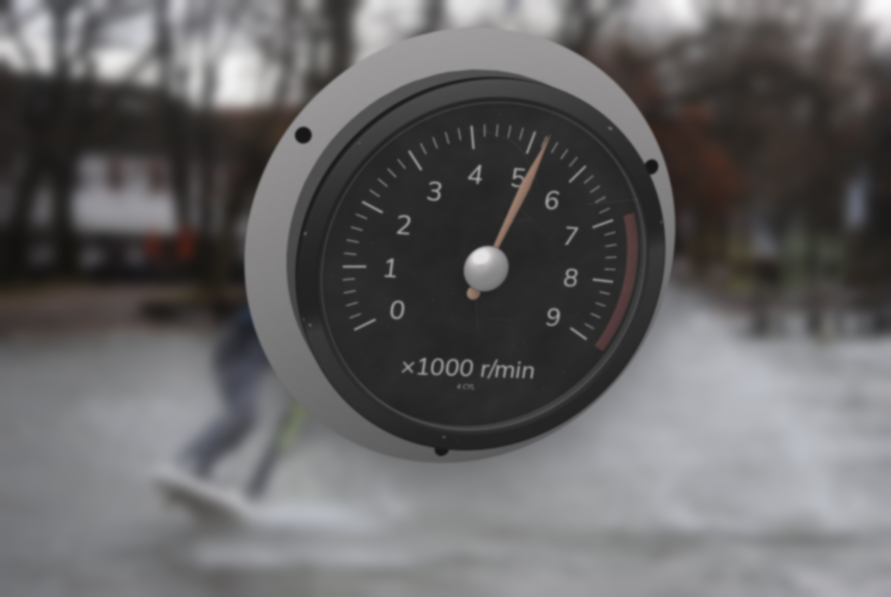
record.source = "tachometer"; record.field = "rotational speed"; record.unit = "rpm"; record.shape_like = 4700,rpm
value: 5200,rpm
